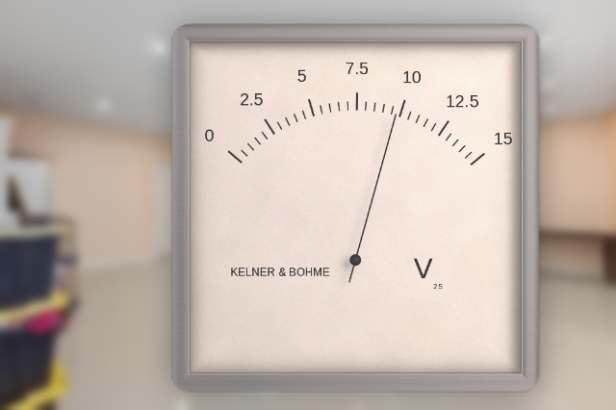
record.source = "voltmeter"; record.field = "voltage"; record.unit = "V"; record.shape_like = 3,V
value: 9.75,V
